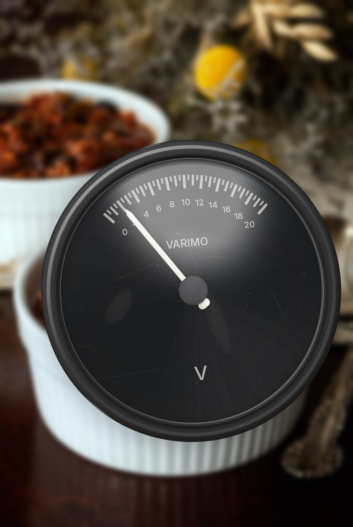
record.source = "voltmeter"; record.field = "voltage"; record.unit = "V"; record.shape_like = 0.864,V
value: 2,V
